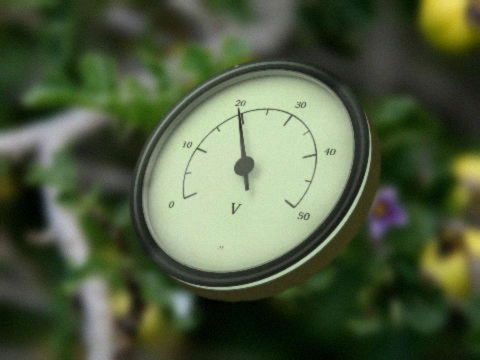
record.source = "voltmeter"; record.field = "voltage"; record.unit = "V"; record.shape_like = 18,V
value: 20,V
